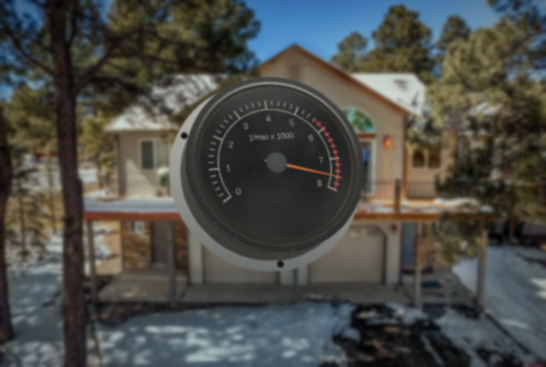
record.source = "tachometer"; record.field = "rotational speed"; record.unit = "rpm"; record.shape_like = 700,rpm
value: 7600,rpm
